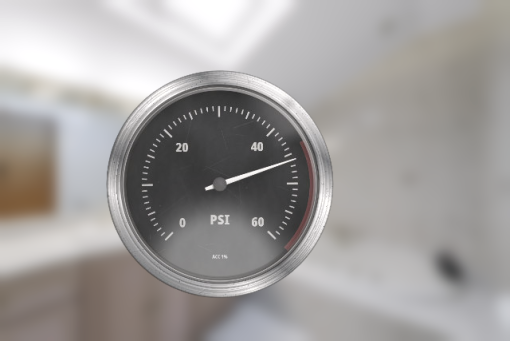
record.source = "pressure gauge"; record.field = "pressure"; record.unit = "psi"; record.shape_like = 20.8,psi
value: 46,psi
